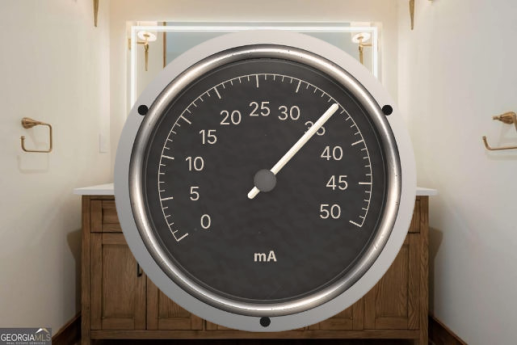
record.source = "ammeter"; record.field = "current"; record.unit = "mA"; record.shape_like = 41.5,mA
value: 35,mA
